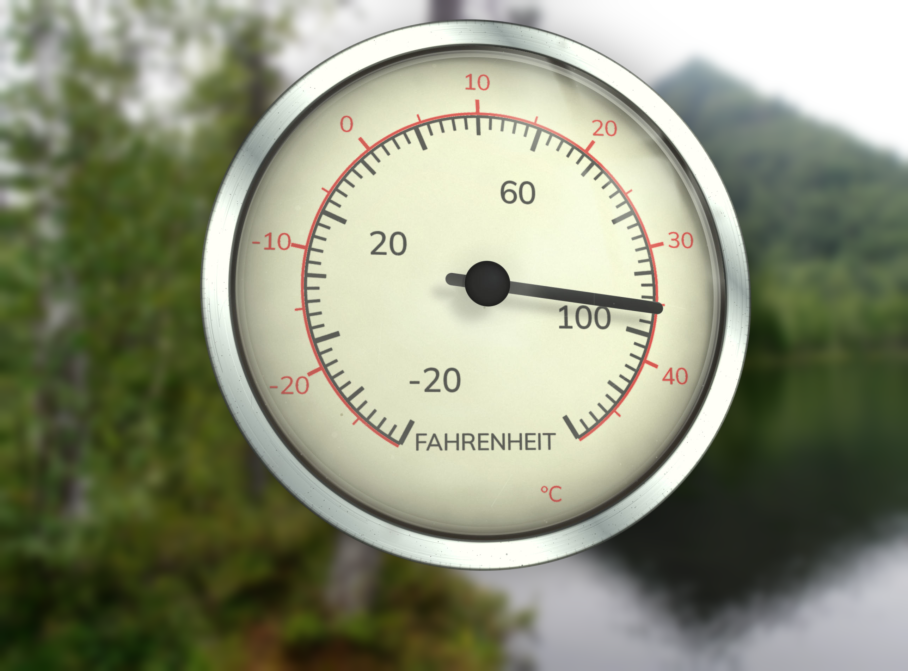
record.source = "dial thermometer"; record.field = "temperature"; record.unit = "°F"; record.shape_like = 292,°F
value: 96,°F
